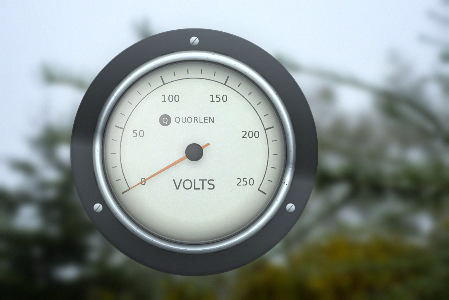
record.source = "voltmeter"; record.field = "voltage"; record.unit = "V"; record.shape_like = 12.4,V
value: 0,V
